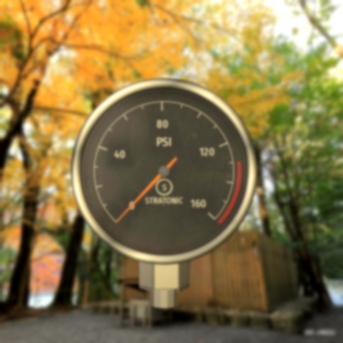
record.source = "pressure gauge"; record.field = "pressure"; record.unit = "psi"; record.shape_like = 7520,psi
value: 0,psi
